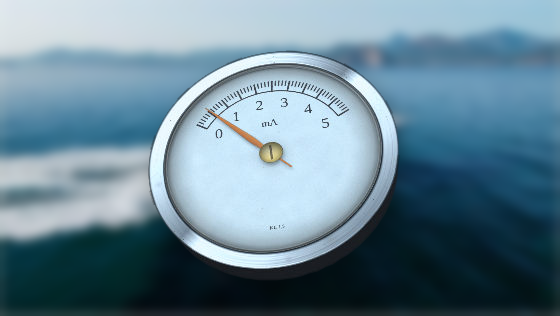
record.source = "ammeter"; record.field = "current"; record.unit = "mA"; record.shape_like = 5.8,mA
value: 0.5,mA
